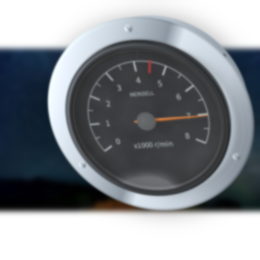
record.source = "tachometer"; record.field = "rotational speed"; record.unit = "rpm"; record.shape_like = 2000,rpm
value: 7000,rpm
